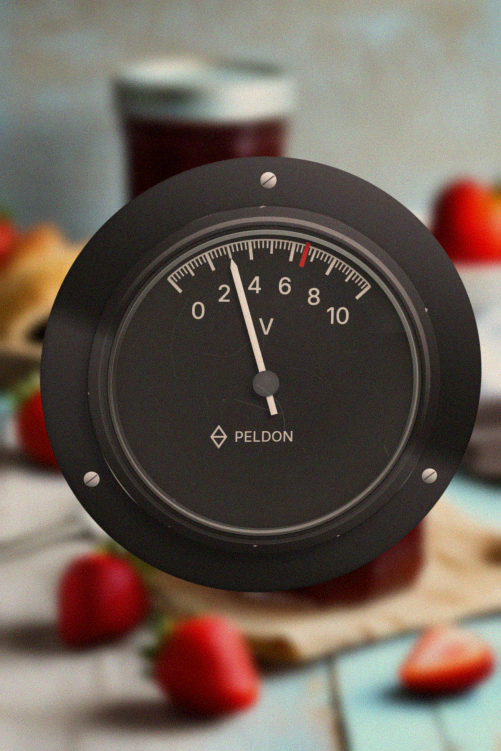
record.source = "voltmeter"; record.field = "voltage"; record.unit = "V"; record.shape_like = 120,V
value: 3,V
